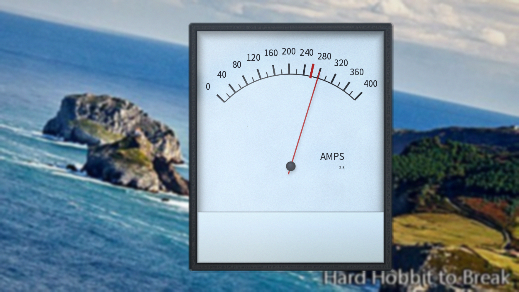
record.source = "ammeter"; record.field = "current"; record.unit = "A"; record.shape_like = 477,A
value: 280,A
